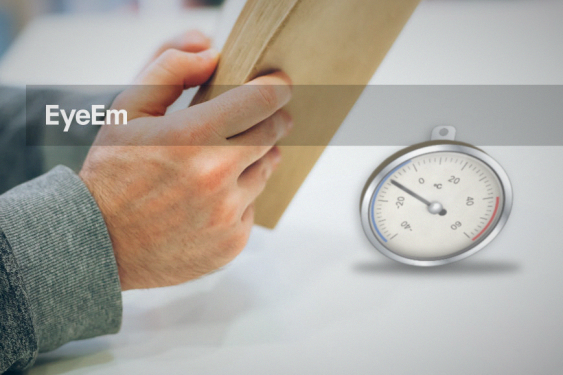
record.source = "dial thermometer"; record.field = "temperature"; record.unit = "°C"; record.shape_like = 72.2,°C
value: -10,°C
